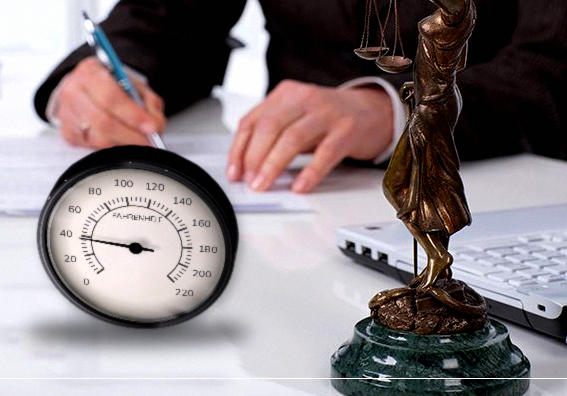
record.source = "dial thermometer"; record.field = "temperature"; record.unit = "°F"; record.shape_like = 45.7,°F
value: 40,°F
